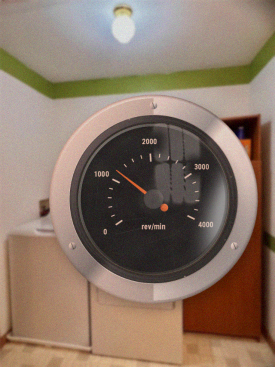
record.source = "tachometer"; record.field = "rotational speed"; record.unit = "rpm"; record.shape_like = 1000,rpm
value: 1200,rpm
